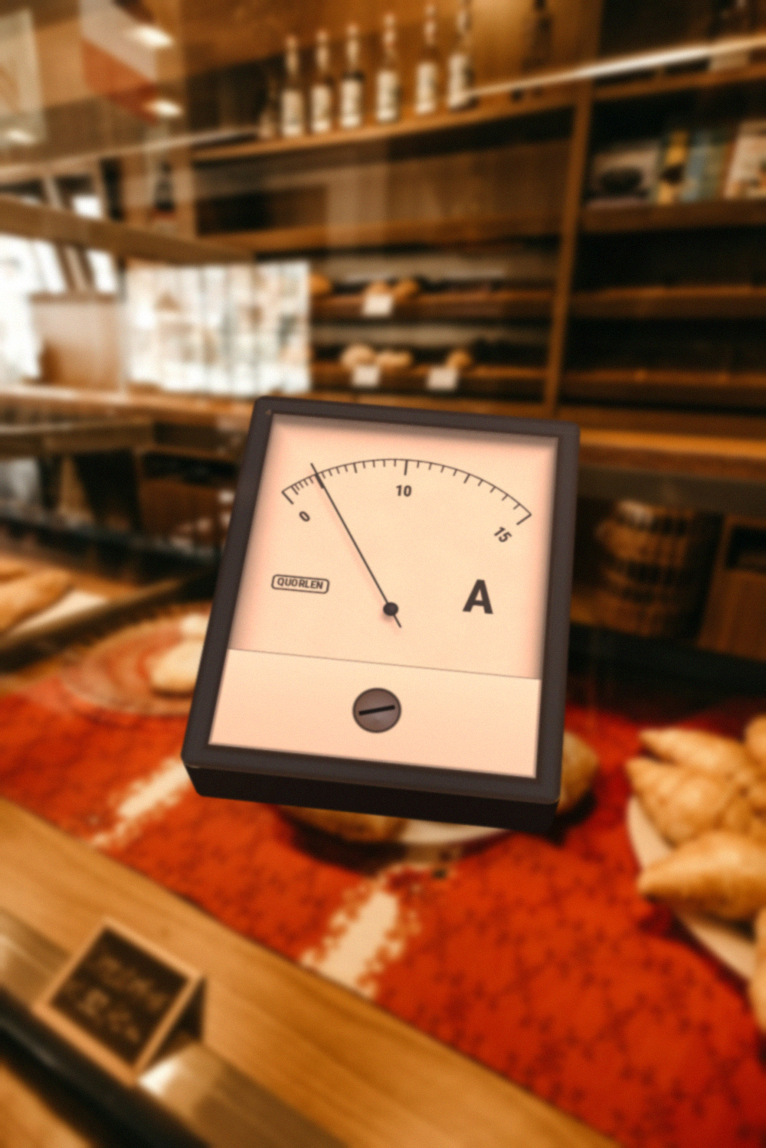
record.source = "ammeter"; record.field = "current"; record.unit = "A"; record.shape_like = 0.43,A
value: 5,A
